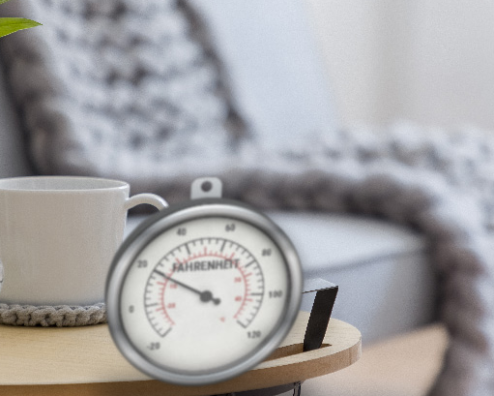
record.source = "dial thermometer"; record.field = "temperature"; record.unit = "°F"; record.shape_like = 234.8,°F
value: 20,°F
